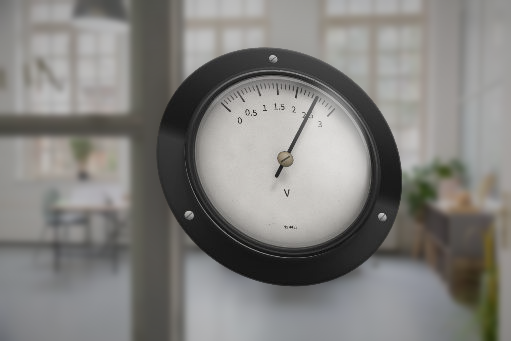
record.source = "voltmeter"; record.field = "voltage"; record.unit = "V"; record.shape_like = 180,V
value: 2.5,V
